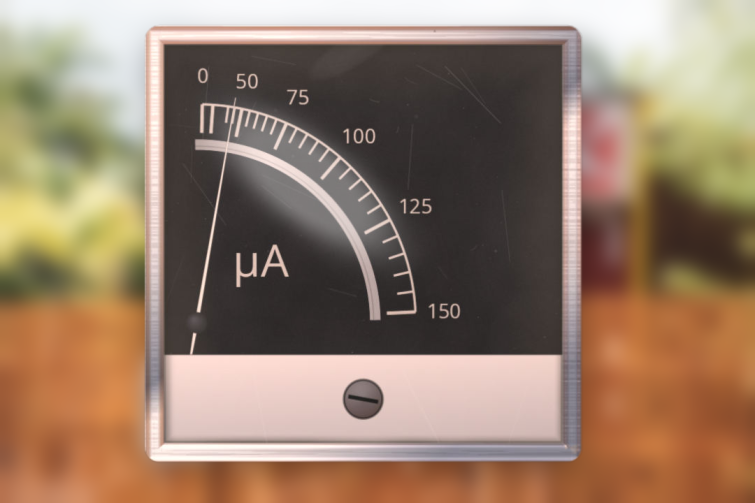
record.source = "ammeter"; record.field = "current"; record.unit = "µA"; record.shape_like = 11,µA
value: 45,µA
